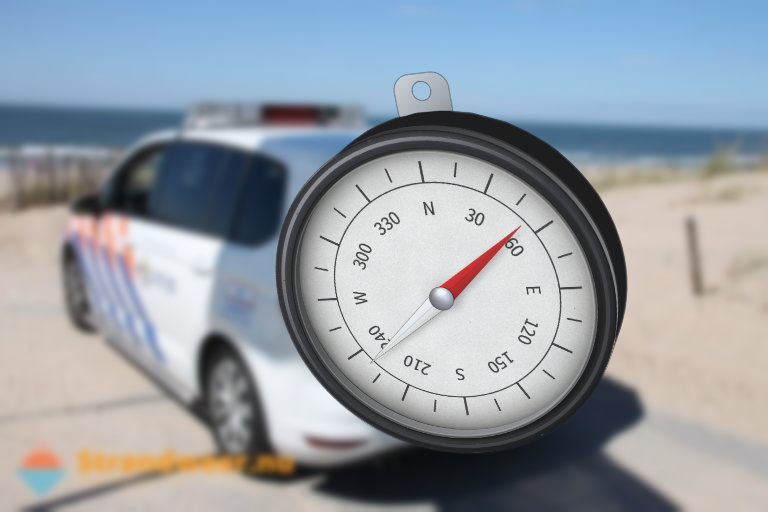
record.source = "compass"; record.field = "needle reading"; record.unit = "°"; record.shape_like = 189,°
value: 52.5,°
